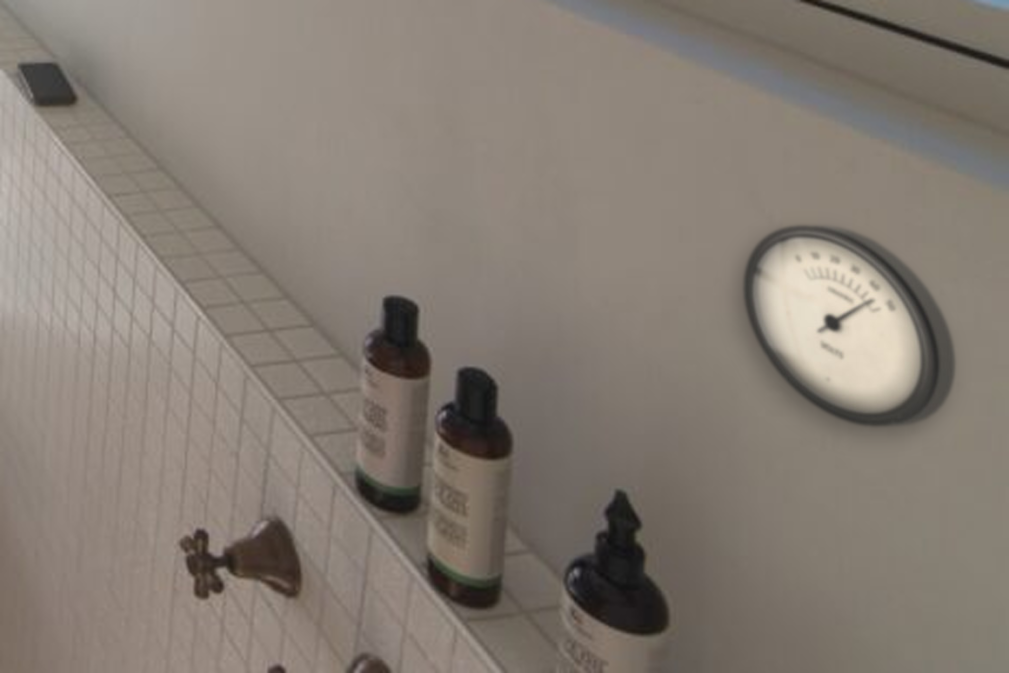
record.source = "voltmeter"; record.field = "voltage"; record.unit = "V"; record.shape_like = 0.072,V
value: 45,V
